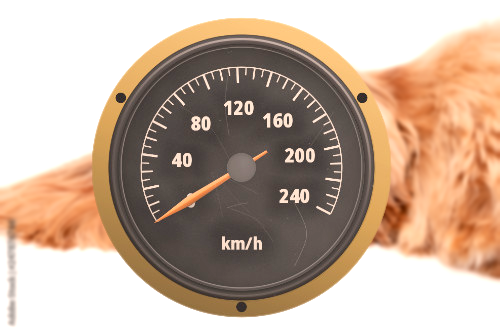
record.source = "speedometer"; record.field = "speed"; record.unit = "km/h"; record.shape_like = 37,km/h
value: 0,km/h
